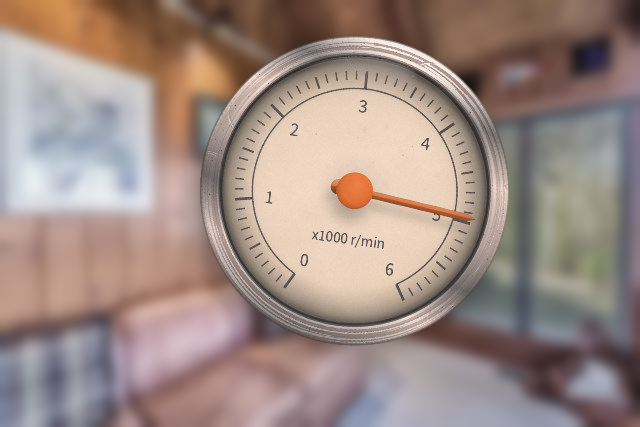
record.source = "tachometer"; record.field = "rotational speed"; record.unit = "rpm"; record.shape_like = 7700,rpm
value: 4950,rpm
